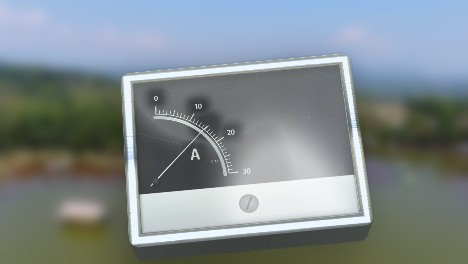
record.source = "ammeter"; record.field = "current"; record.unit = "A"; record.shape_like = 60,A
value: 15,A
